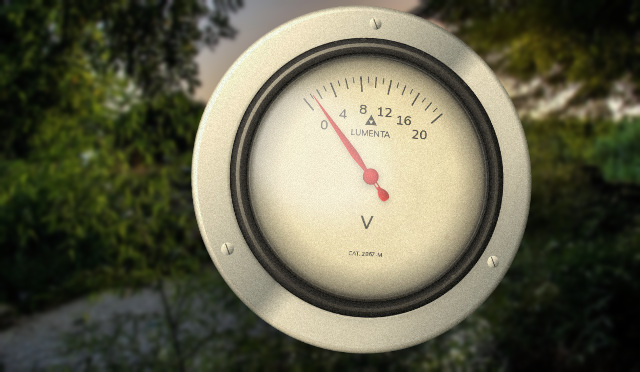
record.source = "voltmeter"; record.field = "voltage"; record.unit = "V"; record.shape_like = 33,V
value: 1,V
